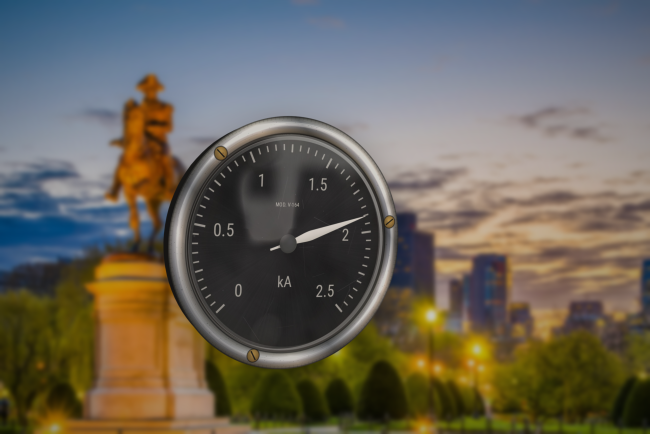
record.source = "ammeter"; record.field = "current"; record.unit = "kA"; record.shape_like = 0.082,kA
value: 1.9,kA
